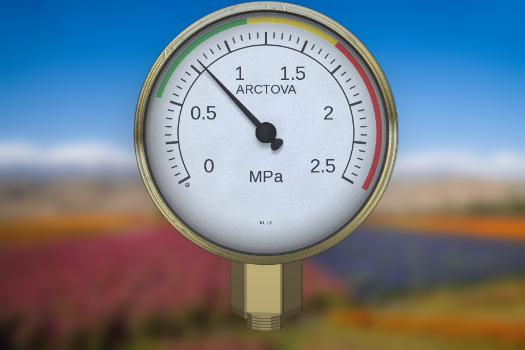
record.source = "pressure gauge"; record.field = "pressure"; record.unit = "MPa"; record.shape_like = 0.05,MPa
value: 0.8,MPa
